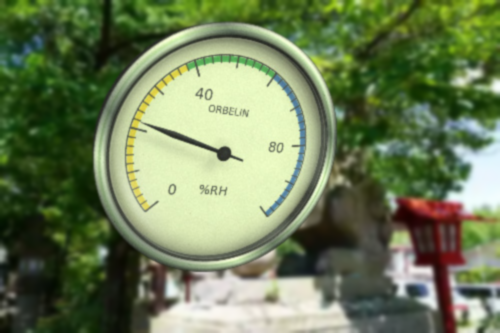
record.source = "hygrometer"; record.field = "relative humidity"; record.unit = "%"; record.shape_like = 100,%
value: 22,%
